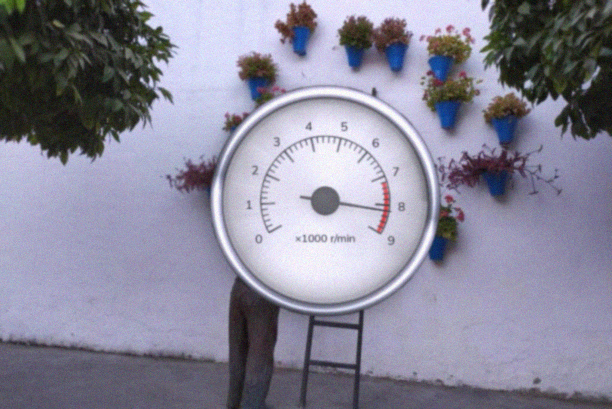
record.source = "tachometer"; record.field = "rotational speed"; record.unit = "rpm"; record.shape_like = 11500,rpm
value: 8200,rpm
